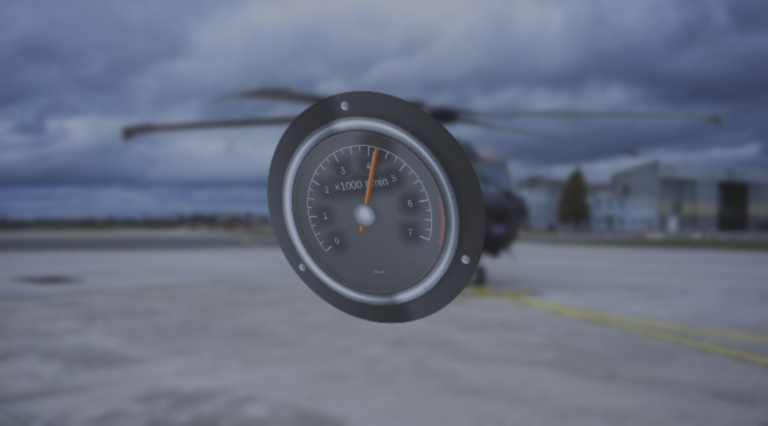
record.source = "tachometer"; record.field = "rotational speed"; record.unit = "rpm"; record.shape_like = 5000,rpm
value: 4250,rpm
